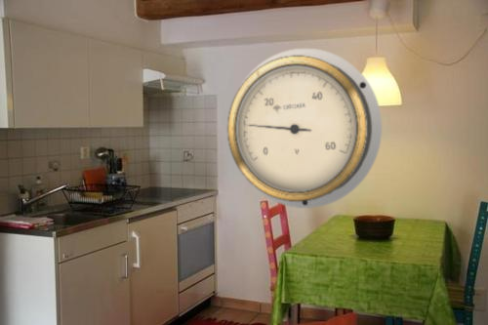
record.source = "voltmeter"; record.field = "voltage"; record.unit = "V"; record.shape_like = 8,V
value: 10,V
